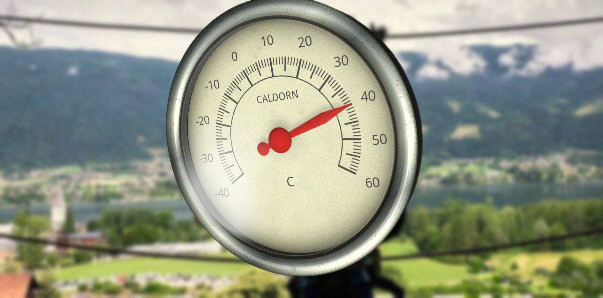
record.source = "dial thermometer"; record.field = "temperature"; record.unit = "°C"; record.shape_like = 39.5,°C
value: 40,°C
